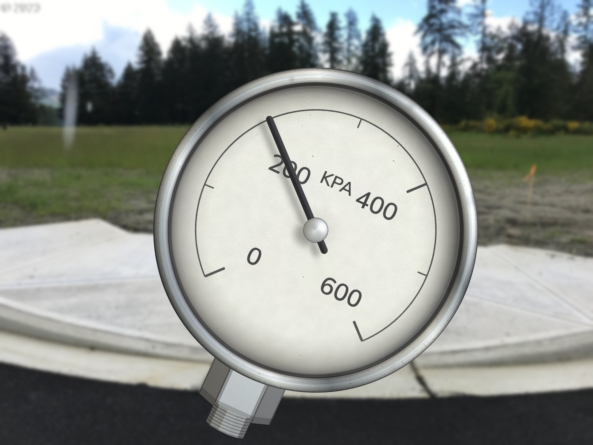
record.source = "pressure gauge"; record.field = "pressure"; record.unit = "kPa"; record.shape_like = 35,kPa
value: 200,kPa
